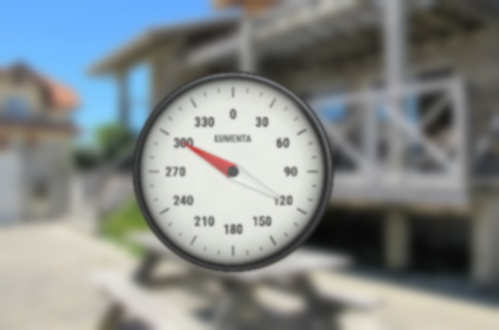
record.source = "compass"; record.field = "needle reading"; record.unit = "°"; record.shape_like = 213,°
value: 300,°
